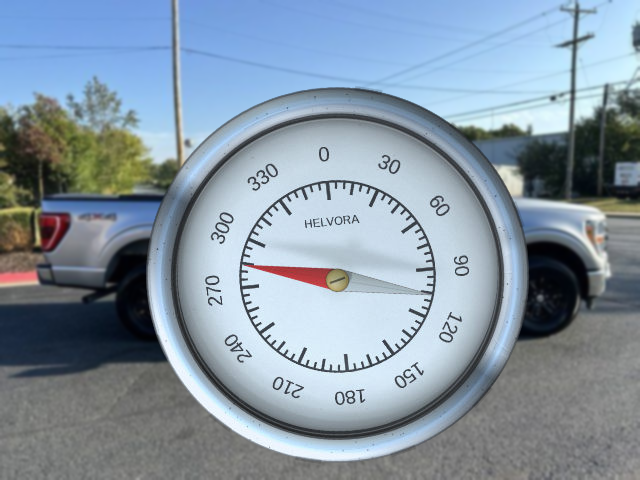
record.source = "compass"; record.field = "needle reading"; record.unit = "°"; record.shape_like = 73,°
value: 285,°
